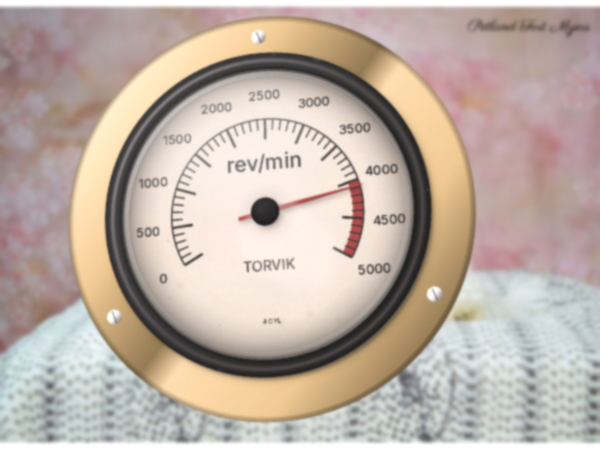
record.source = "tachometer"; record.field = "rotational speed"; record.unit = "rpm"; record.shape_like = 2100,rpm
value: 4100,rpm
